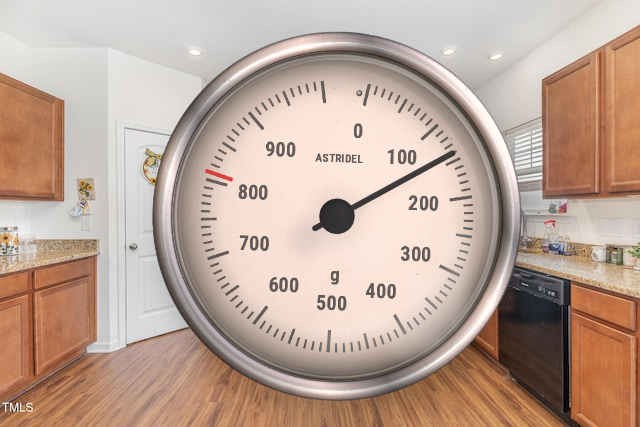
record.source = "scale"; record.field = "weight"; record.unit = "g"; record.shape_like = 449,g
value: 140,g
